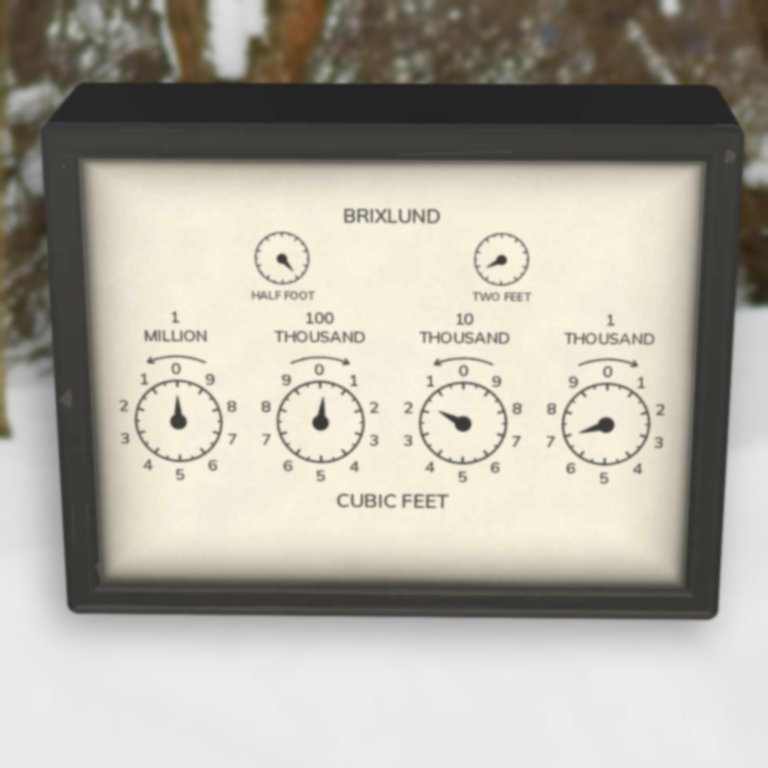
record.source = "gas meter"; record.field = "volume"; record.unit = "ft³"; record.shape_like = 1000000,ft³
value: 1700,ft³
